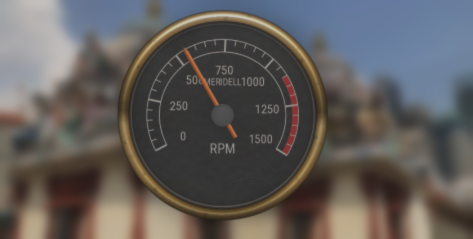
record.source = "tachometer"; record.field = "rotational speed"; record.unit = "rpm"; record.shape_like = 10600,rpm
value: 550,rpm
